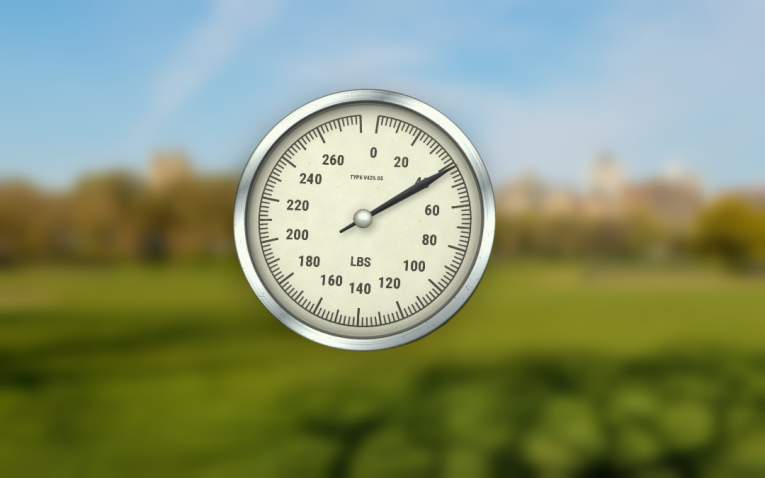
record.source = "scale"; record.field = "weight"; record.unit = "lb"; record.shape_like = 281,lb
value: 42,lb
